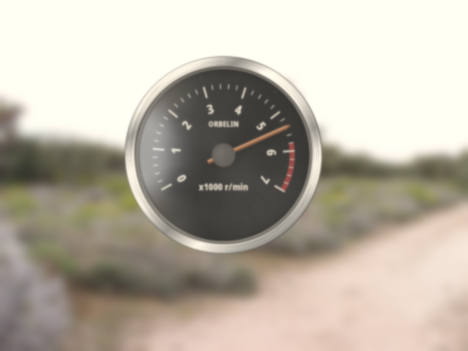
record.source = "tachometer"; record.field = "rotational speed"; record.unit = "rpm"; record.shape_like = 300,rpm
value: 5400,rpm
